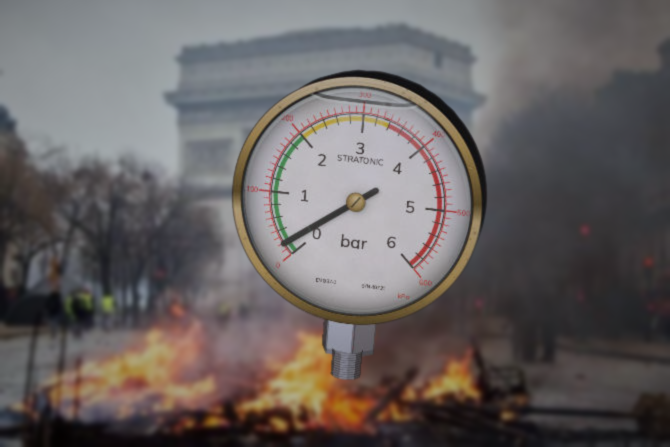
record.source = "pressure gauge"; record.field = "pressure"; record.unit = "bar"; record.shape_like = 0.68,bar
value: 0.2,bar
